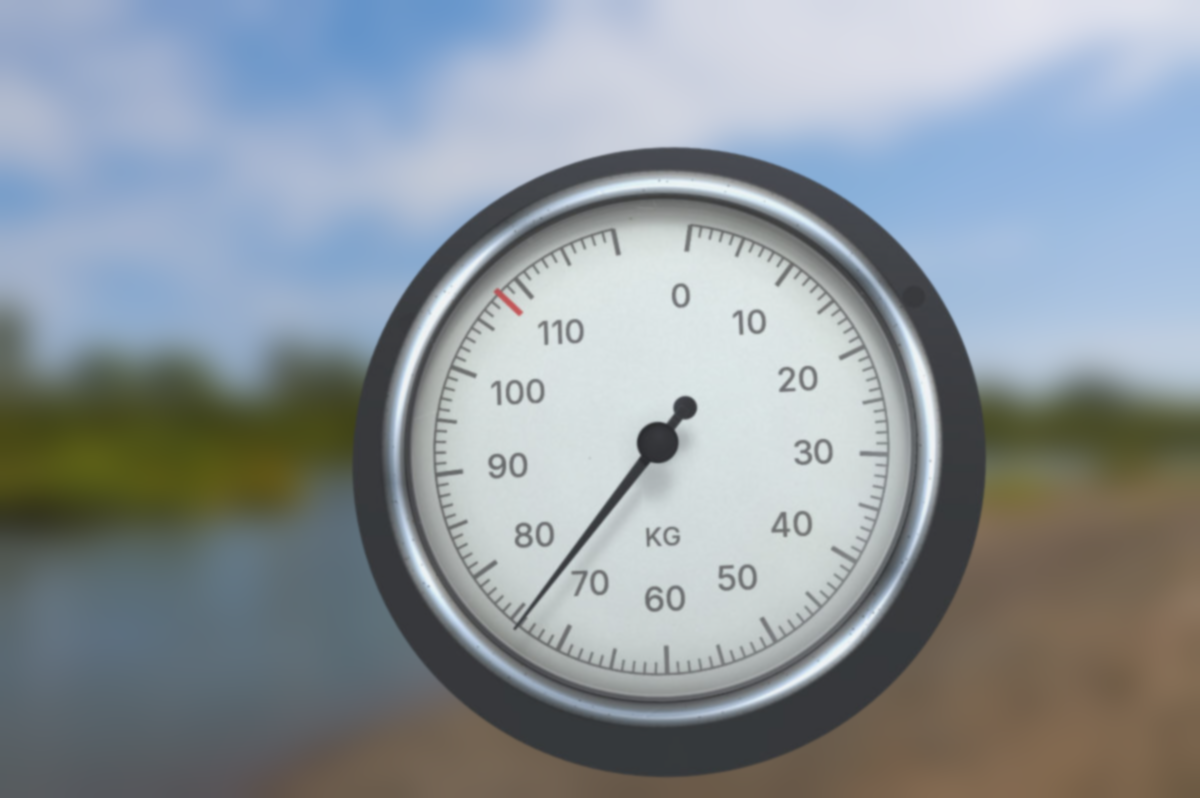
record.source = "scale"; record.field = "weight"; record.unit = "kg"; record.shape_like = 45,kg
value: 74,kg
